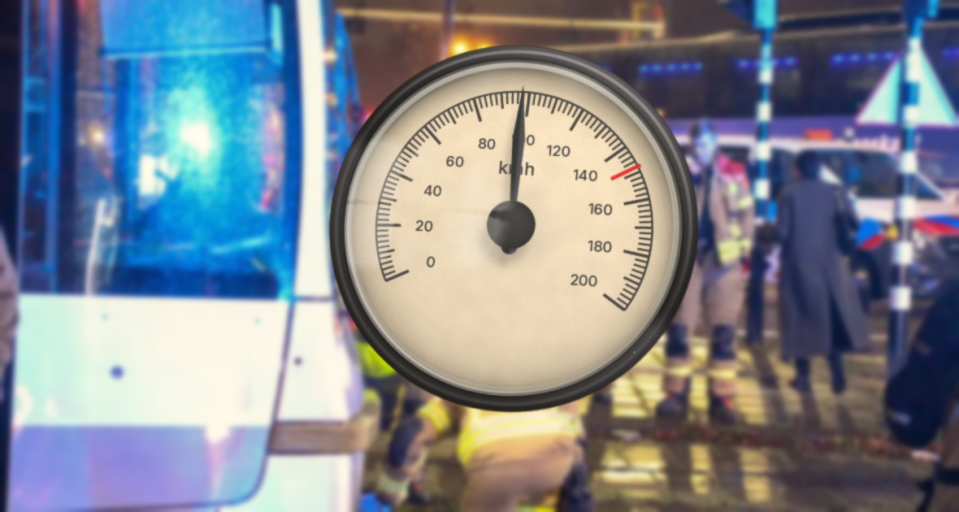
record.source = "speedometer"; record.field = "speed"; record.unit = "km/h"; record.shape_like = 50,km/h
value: 98,km/h
